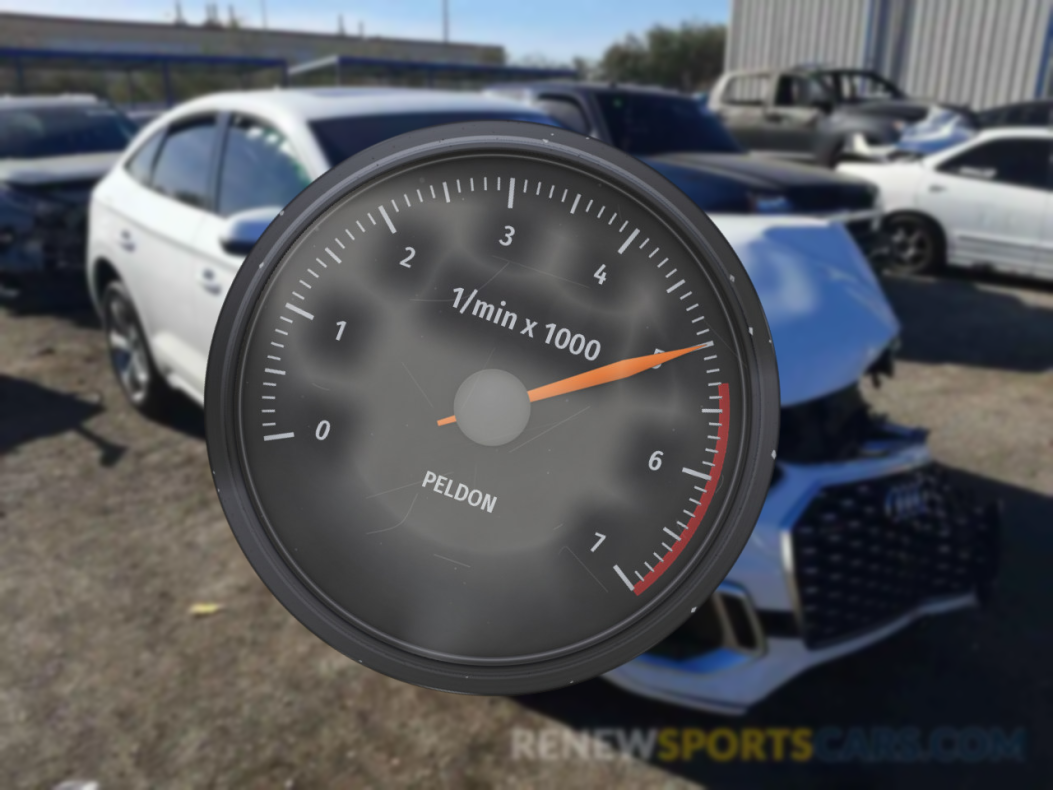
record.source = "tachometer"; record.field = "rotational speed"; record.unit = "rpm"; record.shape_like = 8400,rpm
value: 5000,rpm
